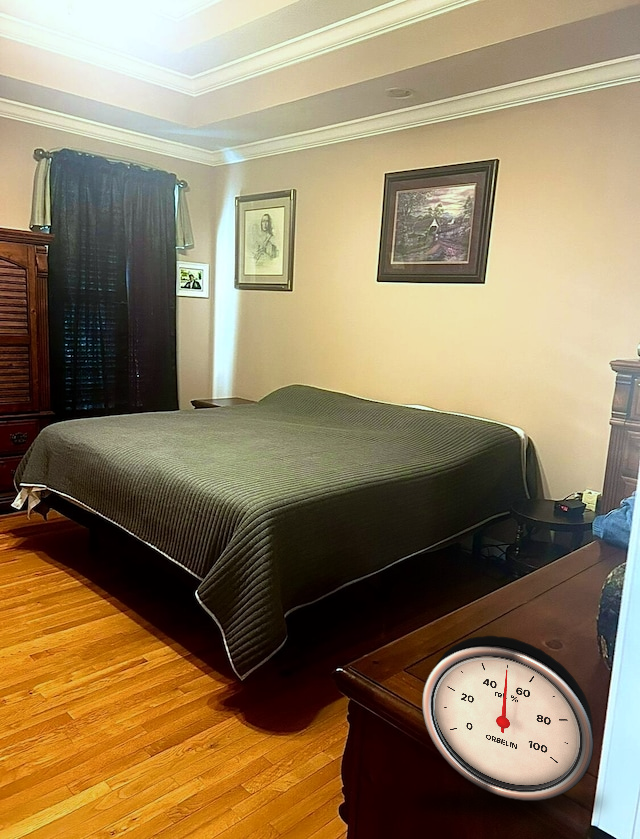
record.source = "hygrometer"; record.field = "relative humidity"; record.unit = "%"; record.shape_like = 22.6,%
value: 50,%
